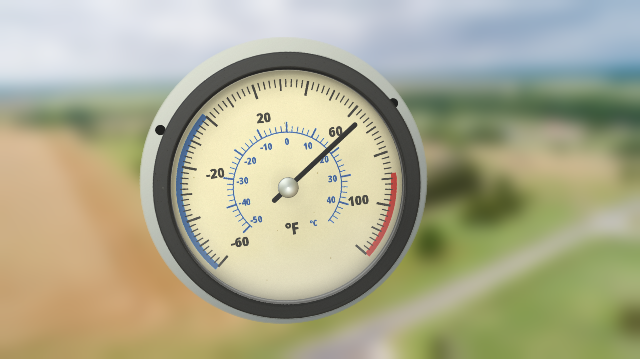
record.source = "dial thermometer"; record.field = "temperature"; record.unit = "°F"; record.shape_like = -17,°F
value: 64,°F
